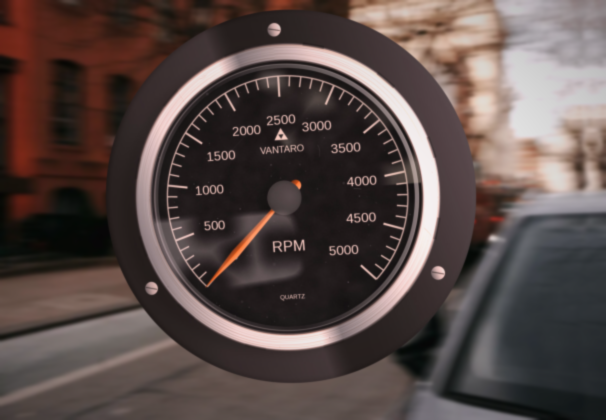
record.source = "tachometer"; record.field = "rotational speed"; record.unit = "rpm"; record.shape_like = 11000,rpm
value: 0,rpm
